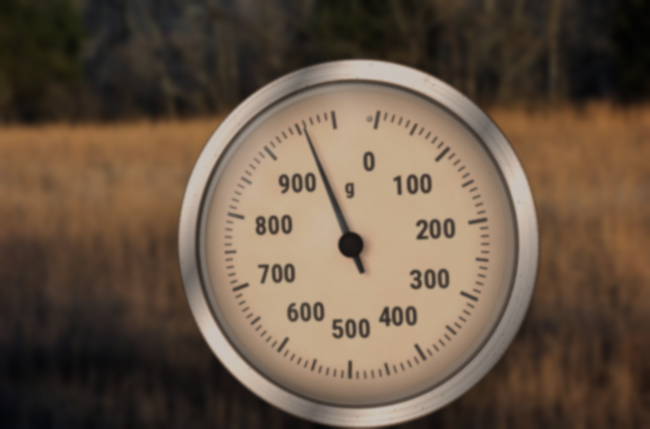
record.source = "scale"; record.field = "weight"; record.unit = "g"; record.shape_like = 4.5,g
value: 960,g
